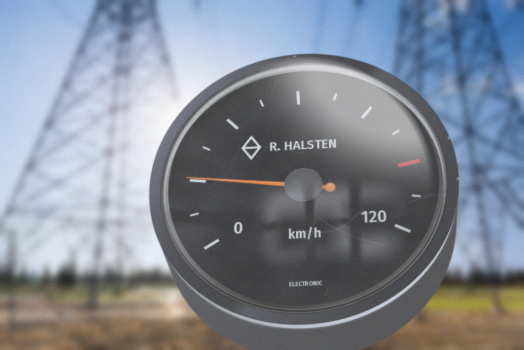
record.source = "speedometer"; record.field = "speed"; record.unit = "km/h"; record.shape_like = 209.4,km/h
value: 20,km/h
